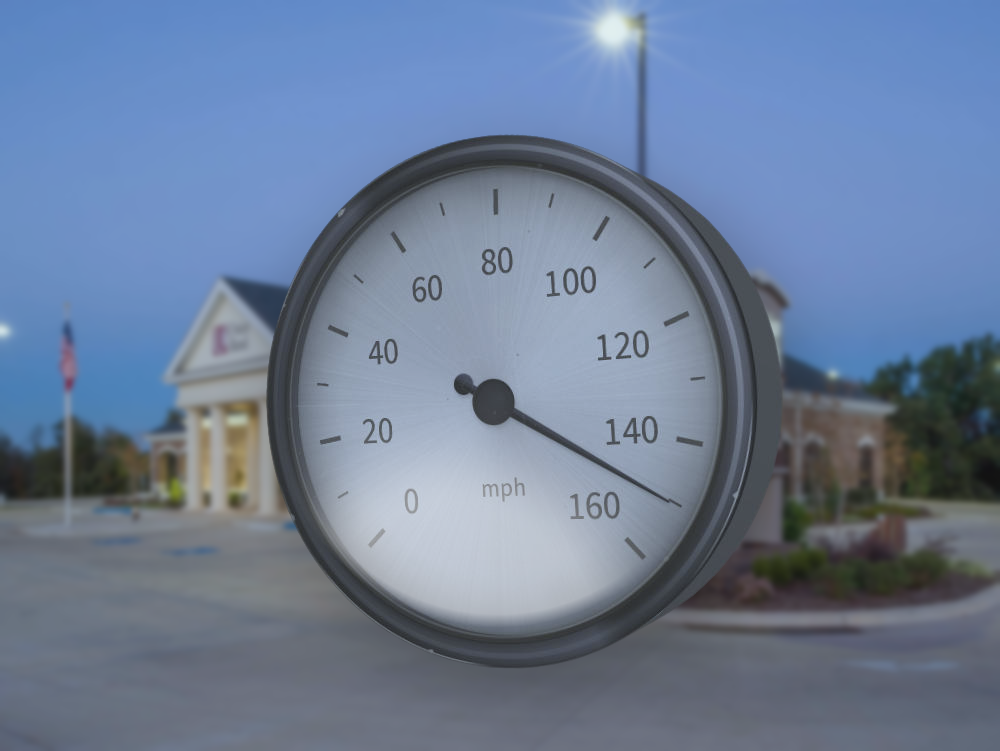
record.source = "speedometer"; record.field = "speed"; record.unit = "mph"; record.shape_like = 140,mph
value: 150,mph
